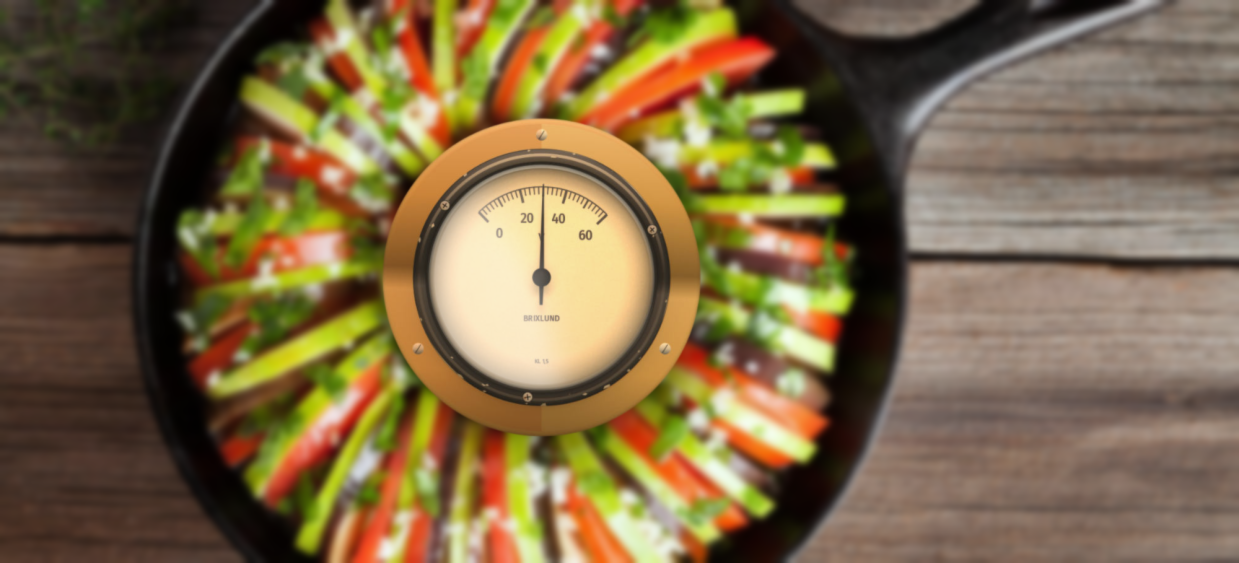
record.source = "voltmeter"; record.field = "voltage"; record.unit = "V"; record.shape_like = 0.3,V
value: 30,V
